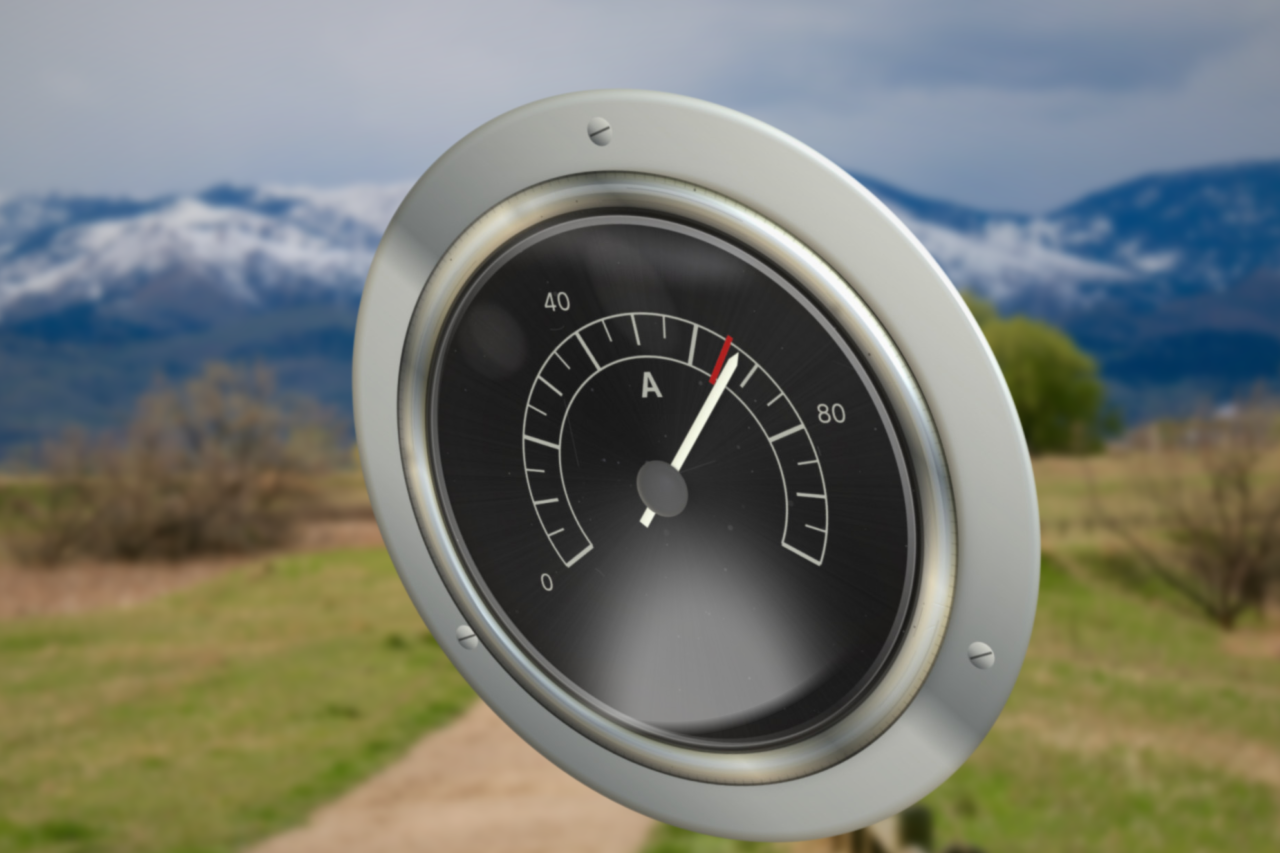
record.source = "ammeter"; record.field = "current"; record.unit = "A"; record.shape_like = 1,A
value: 67.5,A
